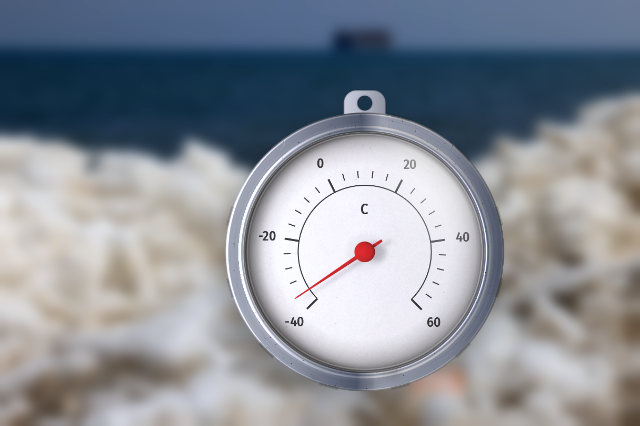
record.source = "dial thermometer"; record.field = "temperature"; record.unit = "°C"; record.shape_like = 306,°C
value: -36,°C
